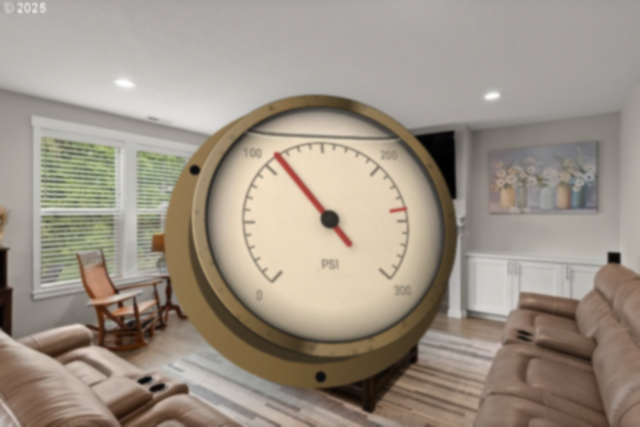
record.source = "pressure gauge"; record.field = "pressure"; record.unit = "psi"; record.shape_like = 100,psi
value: 110,psi
